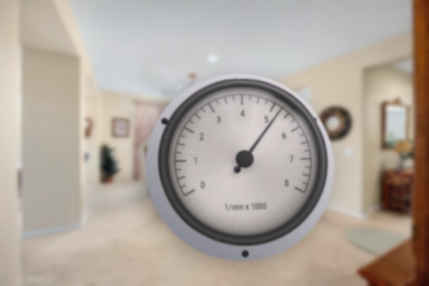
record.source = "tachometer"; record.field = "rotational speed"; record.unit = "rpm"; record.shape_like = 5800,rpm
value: 5250,rpm
